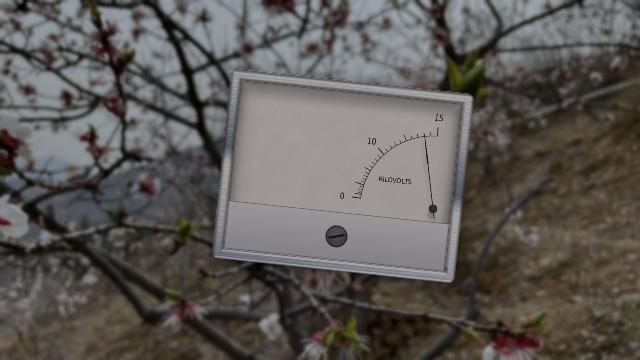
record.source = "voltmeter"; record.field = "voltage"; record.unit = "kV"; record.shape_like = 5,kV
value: 14,kV
